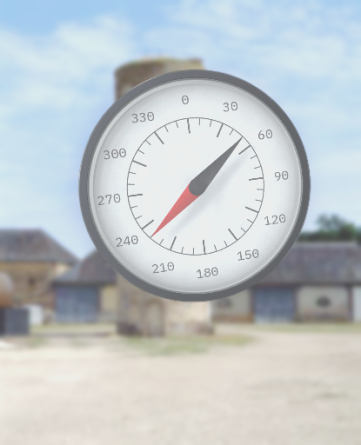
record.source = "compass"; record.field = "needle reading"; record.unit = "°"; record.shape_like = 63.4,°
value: 230,°
